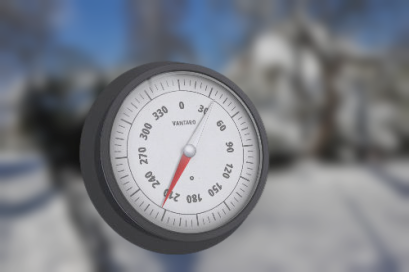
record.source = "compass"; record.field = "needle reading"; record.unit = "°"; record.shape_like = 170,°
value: 215,°
